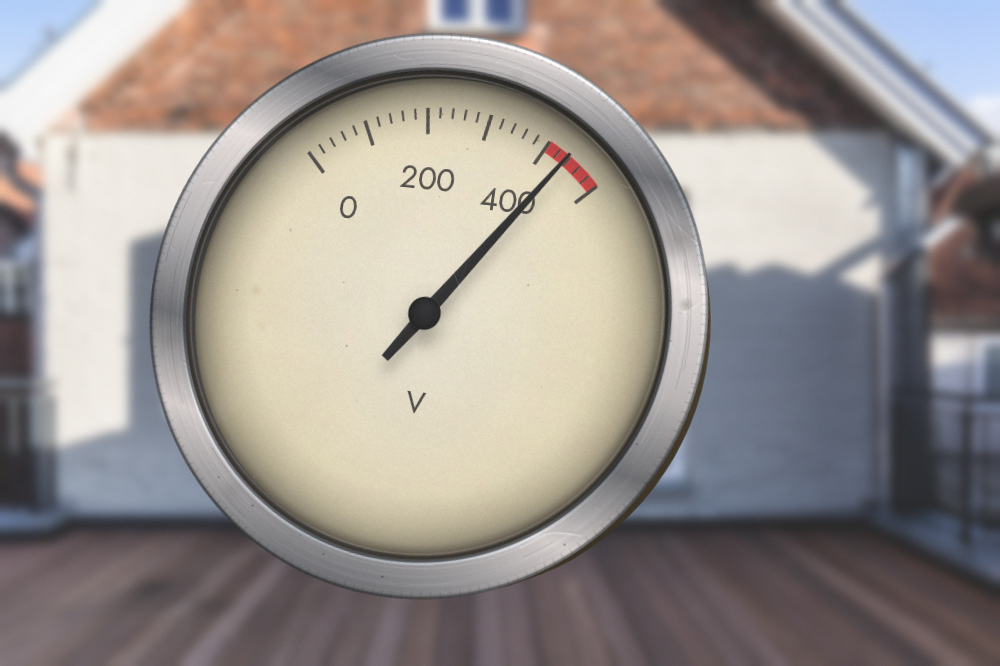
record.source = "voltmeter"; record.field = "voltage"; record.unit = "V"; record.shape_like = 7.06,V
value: 440,V
